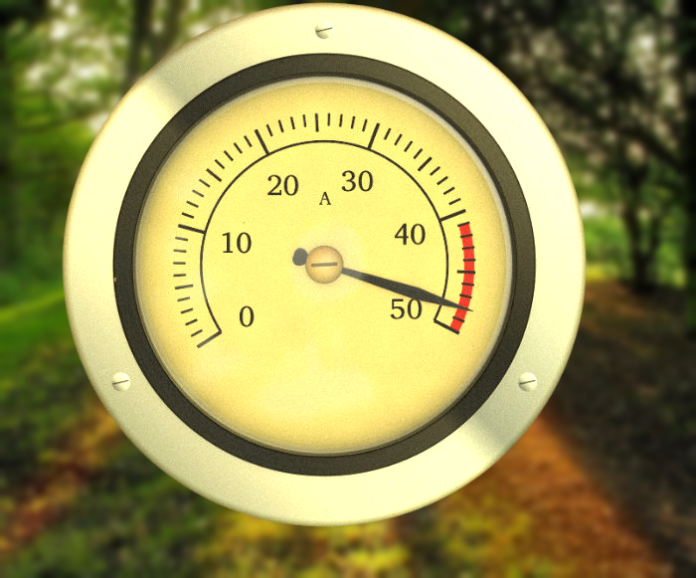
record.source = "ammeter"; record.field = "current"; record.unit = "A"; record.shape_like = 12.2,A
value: 48,A
